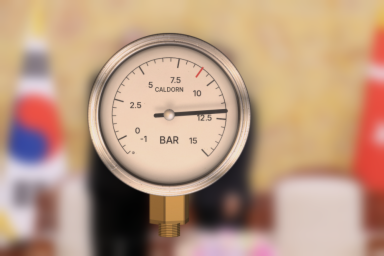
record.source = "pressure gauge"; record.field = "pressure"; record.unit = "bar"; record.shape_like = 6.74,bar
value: 12,bar
